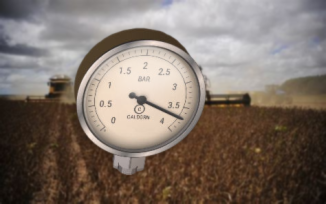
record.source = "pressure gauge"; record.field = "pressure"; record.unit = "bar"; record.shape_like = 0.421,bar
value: 3.7,bar
